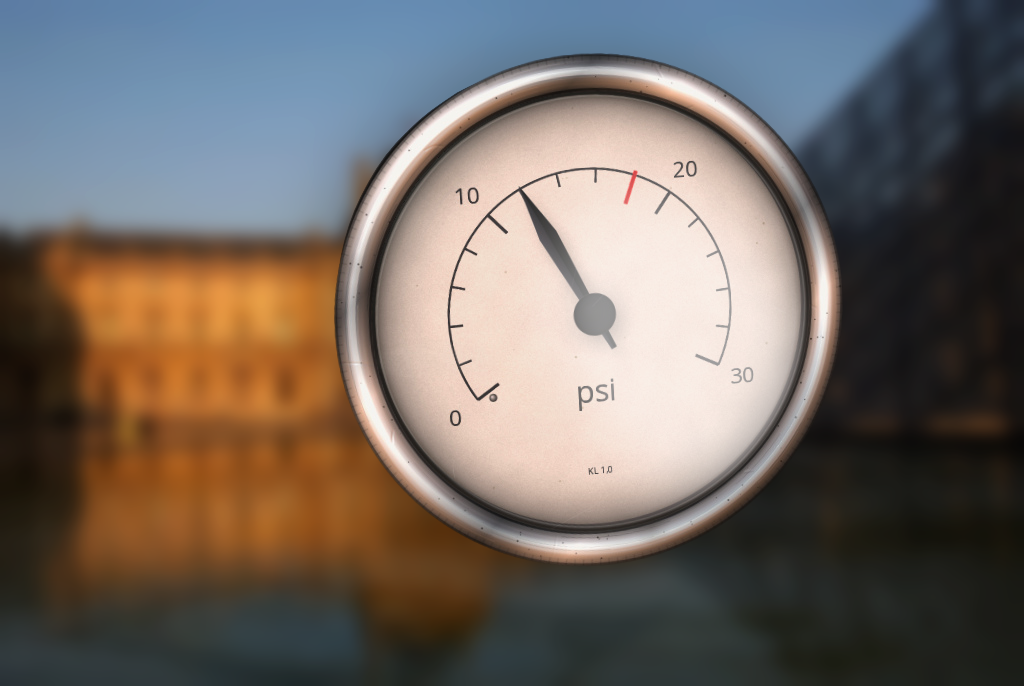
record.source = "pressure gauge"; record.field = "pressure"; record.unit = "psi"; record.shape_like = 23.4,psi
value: 12,psi
